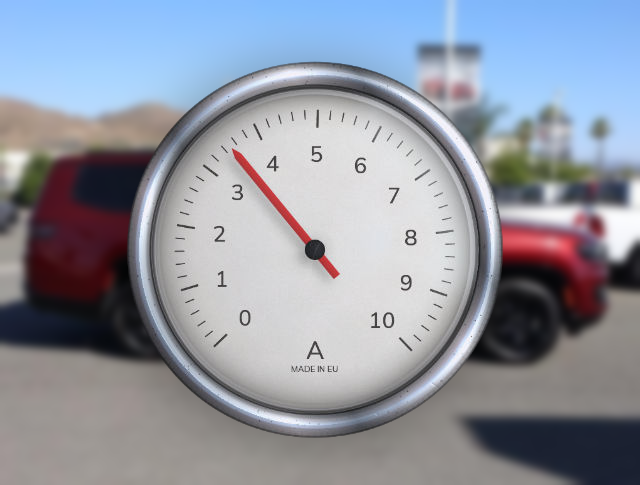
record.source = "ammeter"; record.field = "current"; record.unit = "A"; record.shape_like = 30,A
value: 3.5,A
